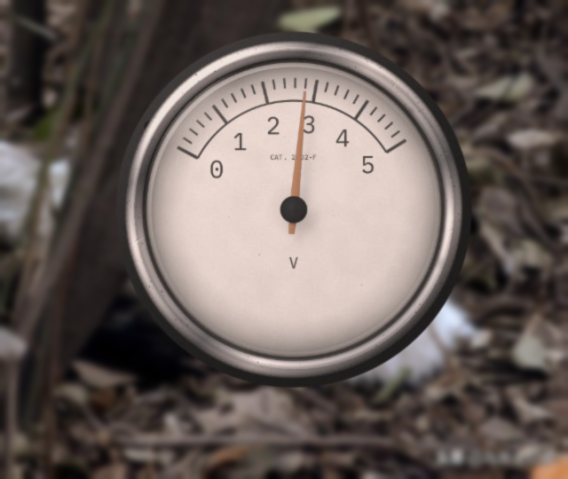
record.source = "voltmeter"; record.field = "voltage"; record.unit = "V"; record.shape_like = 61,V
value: 2.8,V
